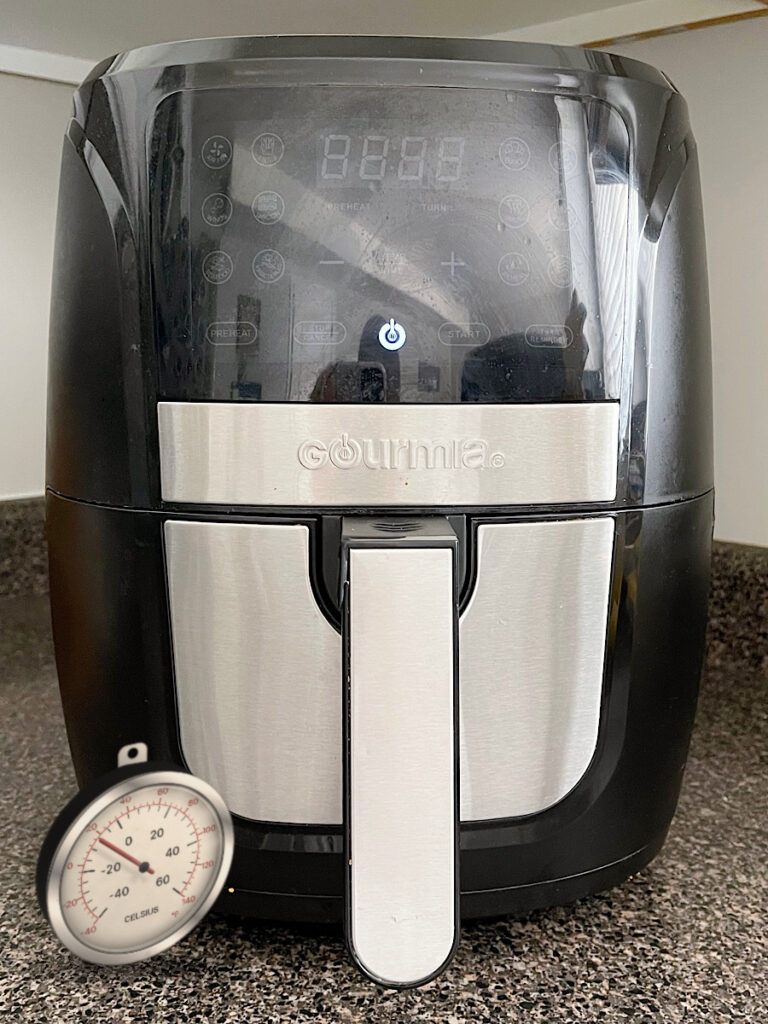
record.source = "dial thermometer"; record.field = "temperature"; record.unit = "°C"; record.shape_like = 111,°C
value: -8,°C
